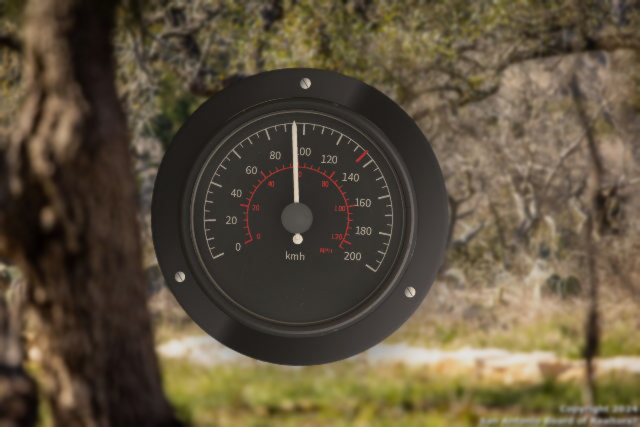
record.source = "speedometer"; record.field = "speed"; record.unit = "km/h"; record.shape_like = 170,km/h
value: 95,km/h
